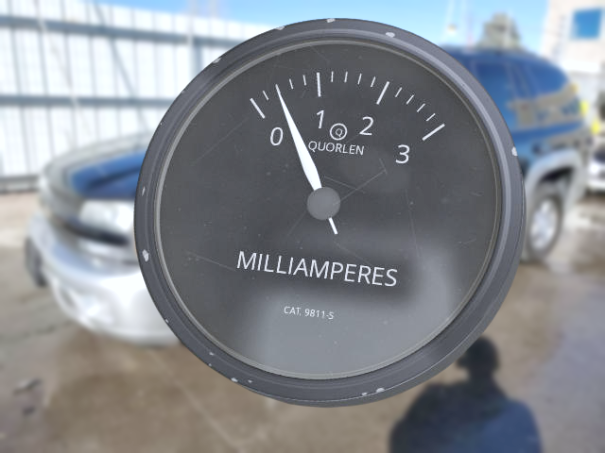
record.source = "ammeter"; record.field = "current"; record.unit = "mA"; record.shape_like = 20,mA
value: 0.4,mA
